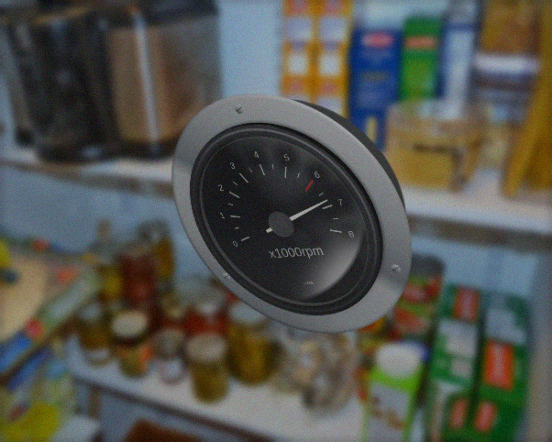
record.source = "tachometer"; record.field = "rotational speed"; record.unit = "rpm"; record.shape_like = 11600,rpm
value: 6750,rpm
